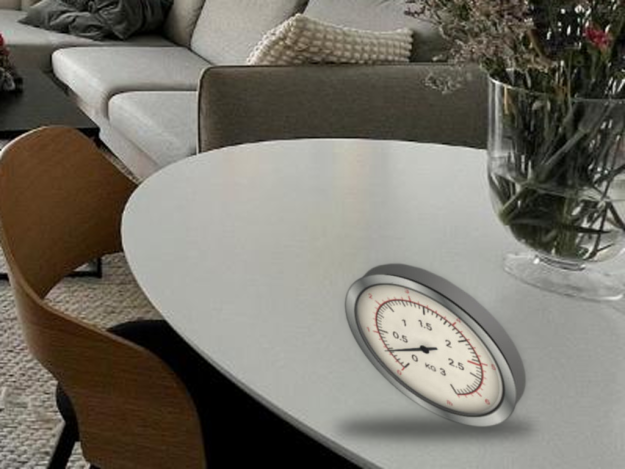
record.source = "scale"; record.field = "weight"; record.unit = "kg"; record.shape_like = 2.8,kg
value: 0.25,kg
